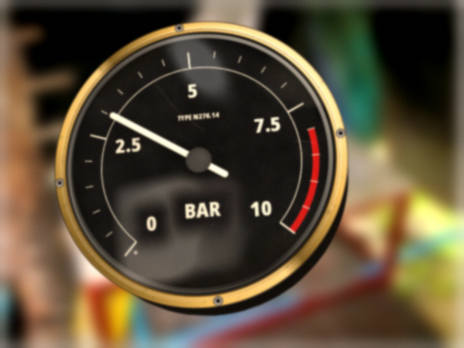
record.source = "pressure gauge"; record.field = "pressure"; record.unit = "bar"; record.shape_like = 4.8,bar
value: 3,bar
